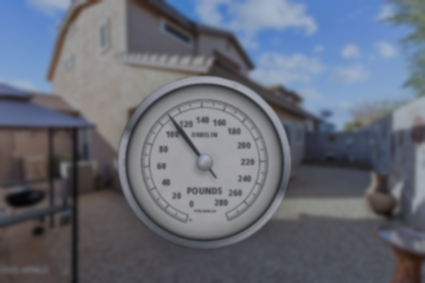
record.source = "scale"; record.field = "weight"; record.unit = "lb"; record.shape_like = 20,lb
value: 110,lb
